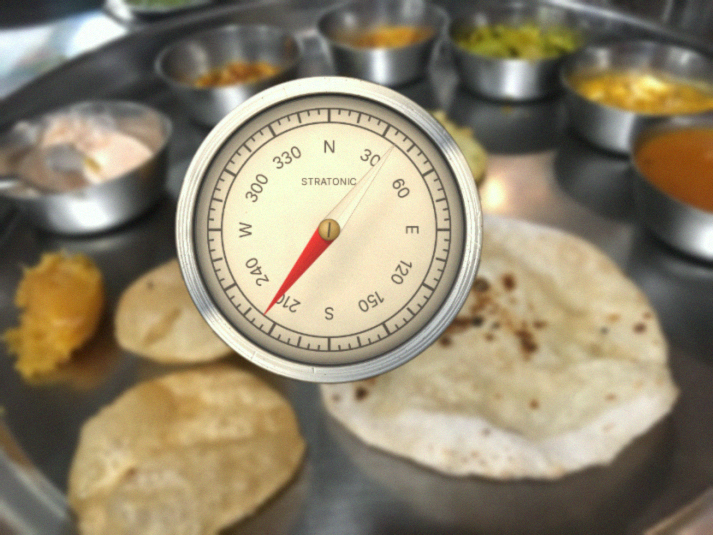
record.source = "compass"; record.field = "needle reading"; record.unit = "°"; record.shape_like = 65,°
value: 217.5,°
